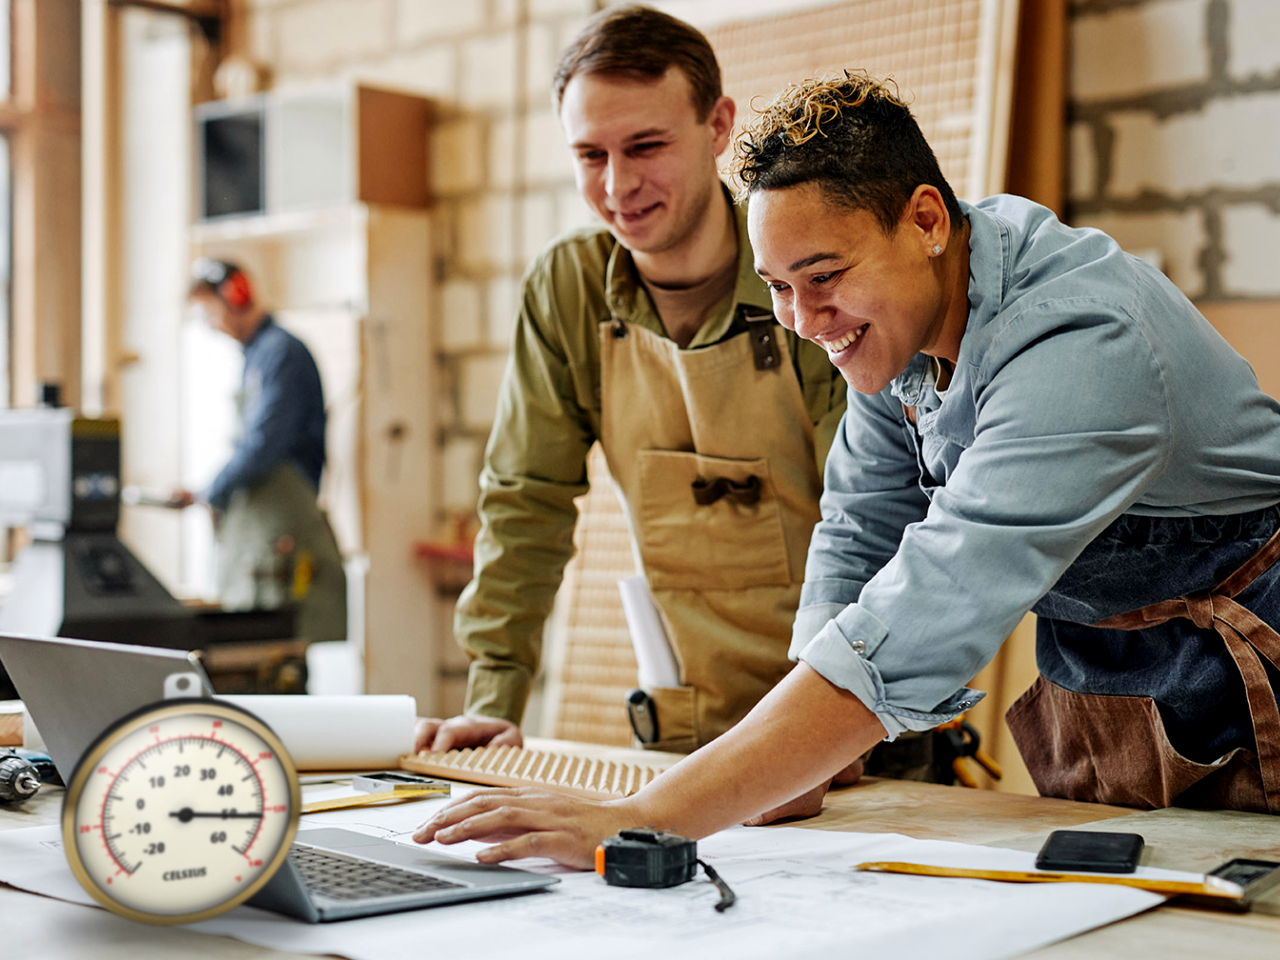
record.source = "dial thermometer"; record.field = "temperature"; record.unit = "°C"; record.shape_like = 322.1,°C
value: 50,°C
